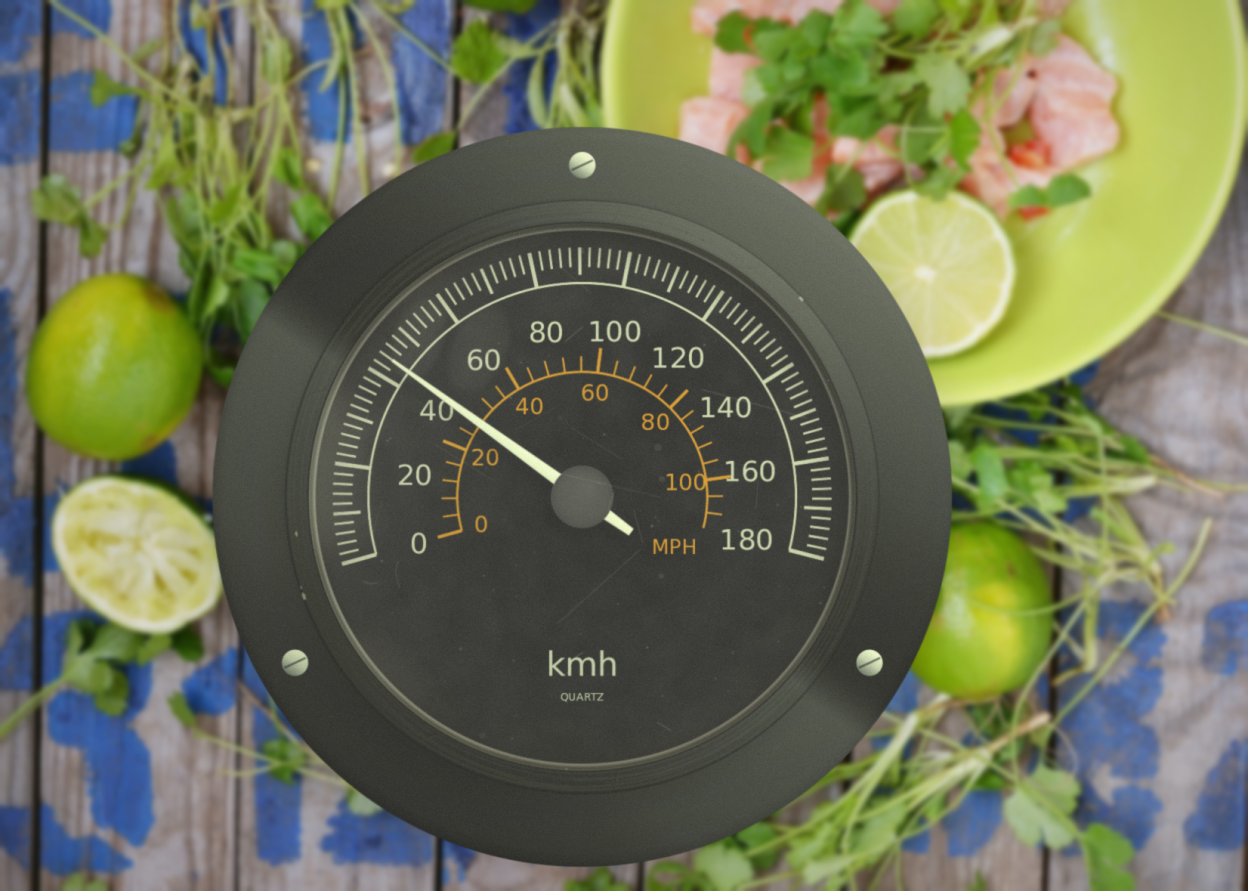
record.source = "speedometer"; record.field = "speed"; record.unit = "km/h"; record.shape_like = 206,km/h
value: 44,km/h
